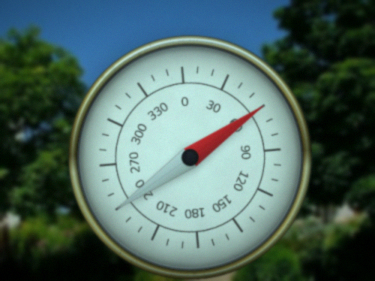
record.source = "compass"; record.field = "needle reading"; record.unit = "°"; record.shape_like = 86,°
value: 60,°
